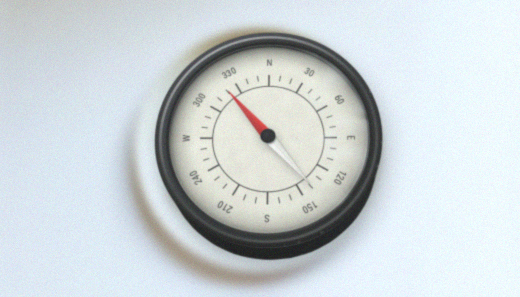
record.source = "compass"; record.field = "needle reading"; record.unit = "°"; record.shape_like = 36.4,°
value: 320,°
